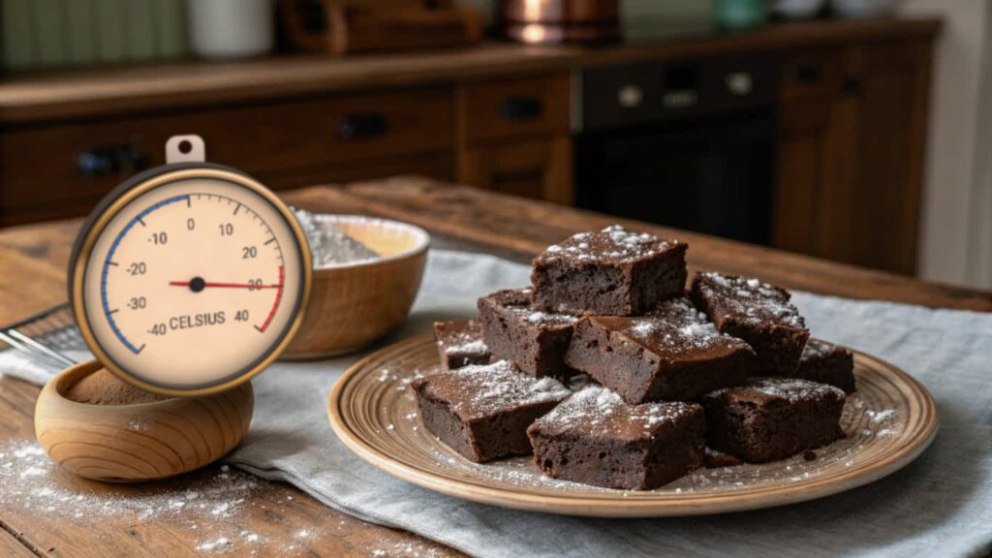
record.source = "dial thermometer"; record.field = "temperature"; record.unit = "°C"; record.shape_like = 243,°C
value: 30,°C
